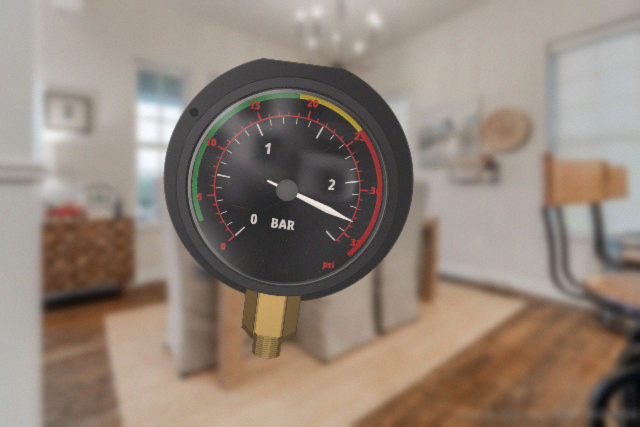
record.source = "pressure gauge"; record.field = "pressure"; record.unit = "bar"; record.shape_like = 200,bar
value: 2.3,bar
